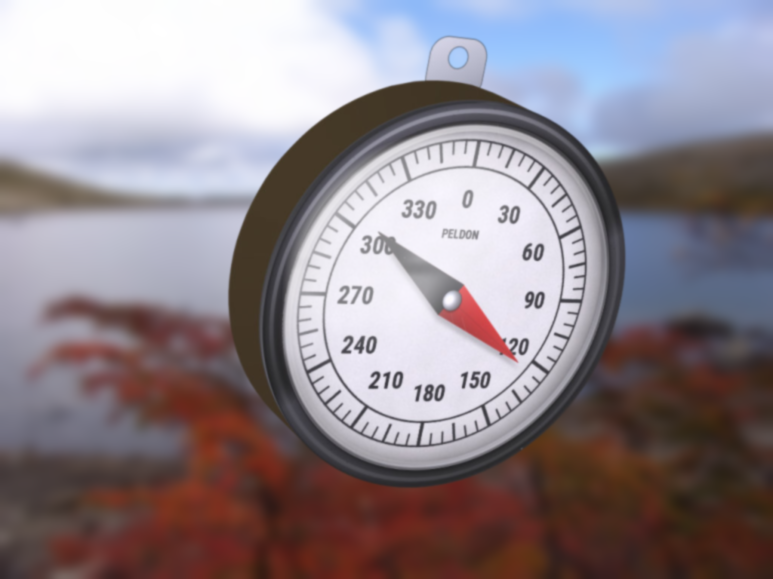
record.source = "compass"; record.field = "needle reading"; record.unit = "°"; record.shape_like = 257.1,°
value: 125,°
